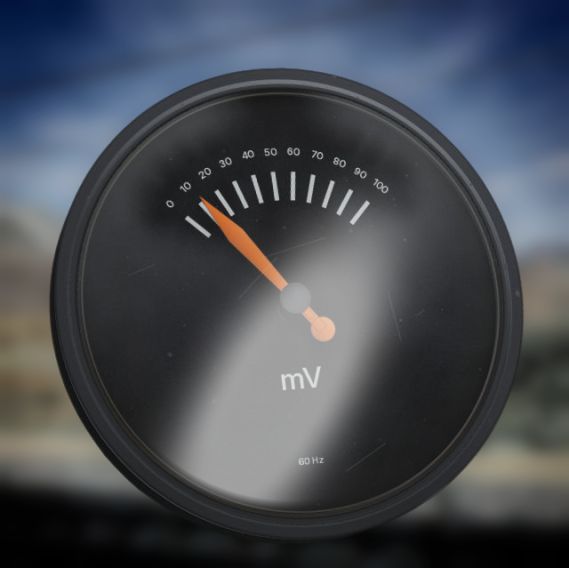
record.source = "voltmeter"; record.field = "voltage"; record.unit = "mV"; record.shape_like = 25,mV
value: 10,mV
